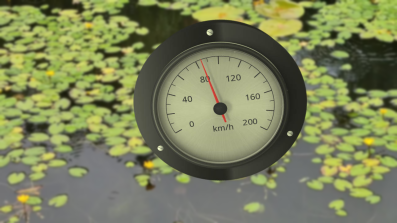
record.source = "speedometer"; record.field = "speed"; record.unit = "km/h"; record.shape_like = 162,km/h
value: 85,km/h
